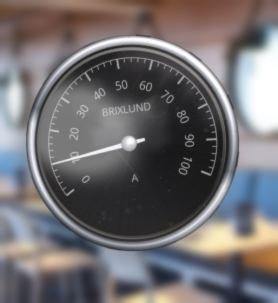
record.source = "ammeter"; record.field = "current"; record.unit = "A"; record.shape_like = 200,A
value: 10,A
